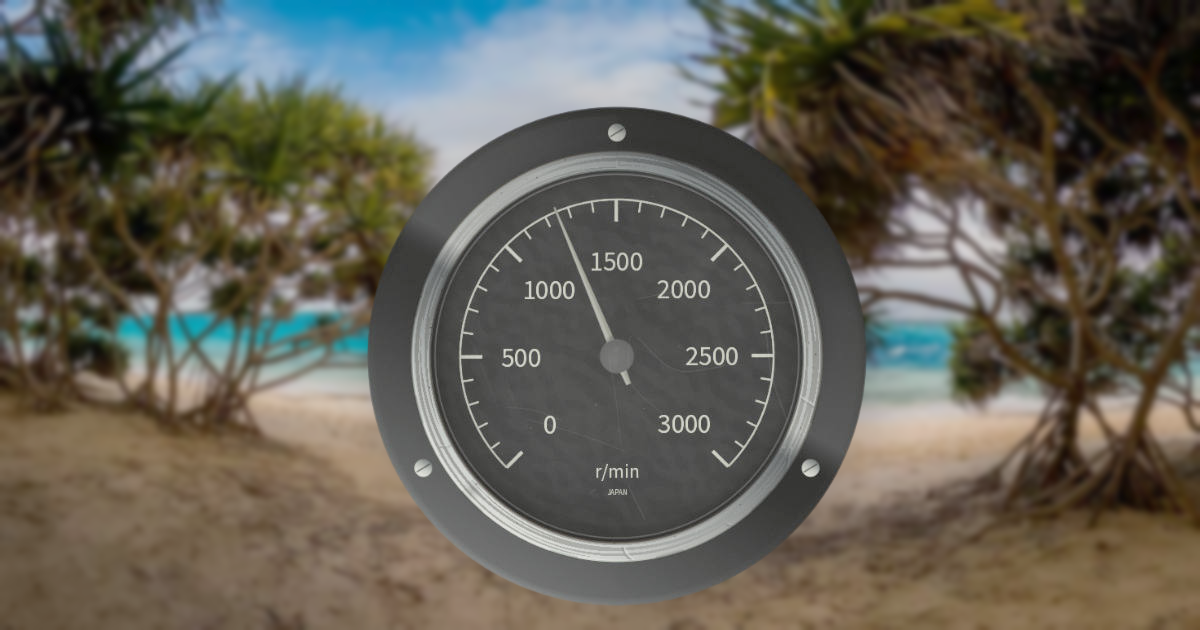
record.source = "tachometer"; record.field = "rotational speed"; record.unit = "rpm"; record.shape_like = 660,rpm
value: 1250,rpm
